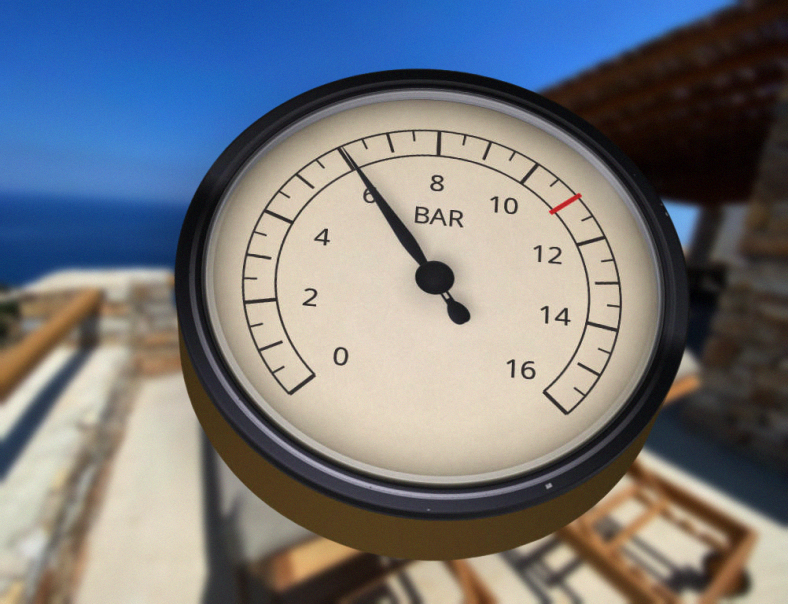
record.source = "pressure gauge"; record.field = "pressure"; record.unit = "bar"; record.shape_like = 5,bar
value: 6,bar
